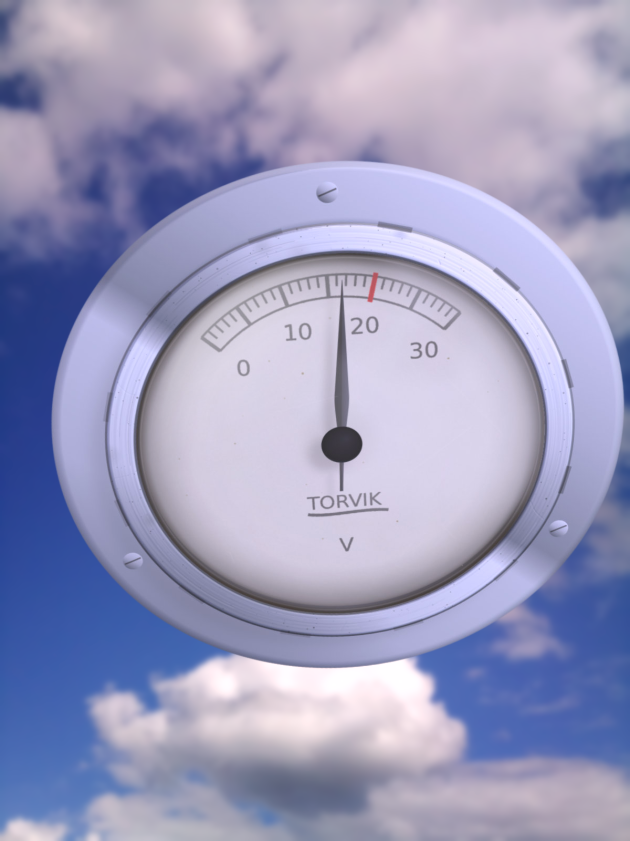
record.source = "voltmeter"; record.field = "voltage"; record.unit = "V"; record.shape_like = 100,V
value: 16.5,V
